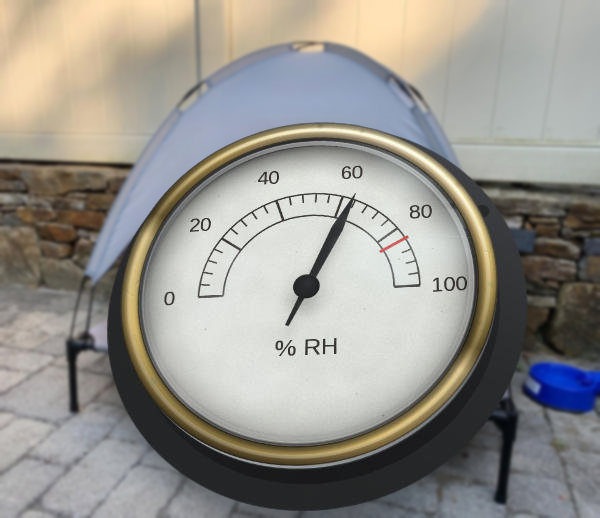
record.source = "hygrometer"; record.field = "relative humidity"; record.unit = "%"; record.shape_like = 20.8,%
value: 64,%
